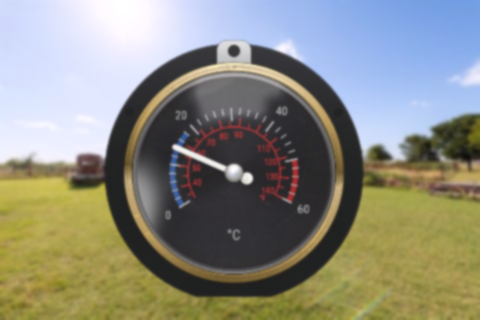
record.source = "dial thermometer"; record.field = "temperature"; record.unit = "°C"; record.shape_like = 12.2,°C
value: 14,°C
